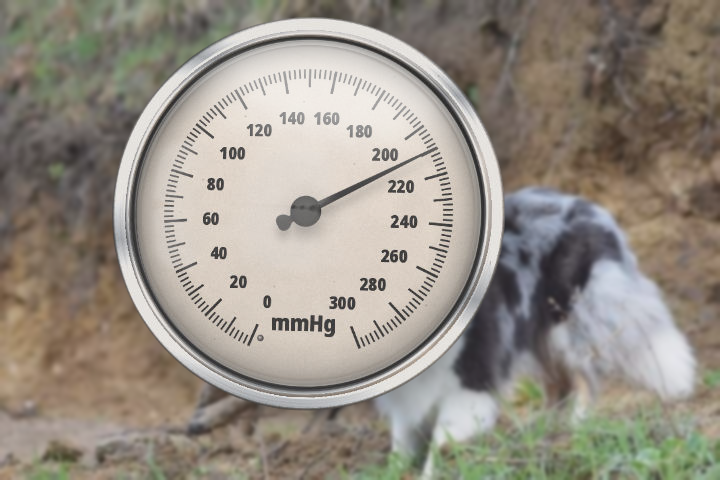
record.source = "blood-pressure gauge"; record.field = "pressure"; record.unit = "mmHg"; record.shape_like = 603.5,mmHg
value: 210,mmHg
